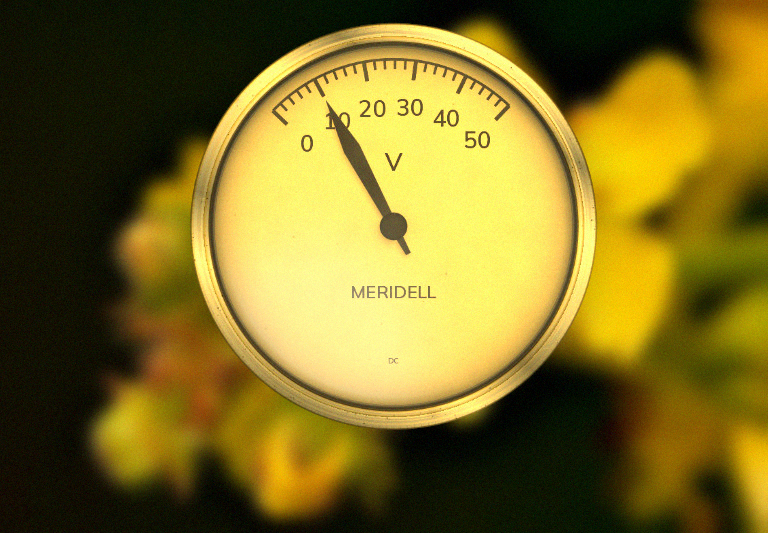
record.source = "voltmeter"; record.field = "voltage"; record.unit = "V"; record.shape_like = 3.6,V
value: 10,V
